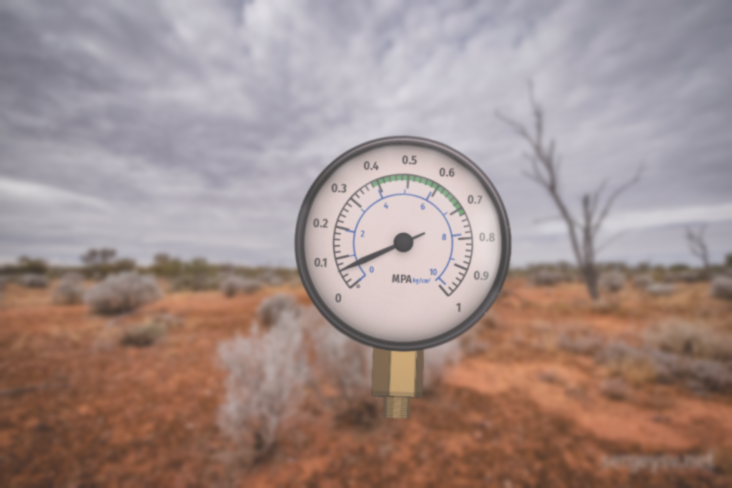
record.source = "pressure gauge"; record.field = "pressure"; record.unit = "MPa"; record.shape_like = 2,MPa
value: 0.06,MPa
